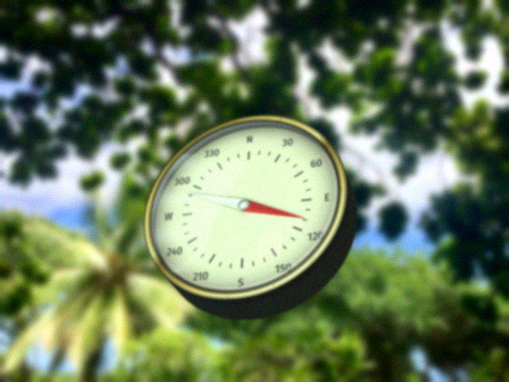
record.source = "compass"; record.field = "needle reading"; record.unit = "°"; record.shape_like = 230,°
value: 110,°
